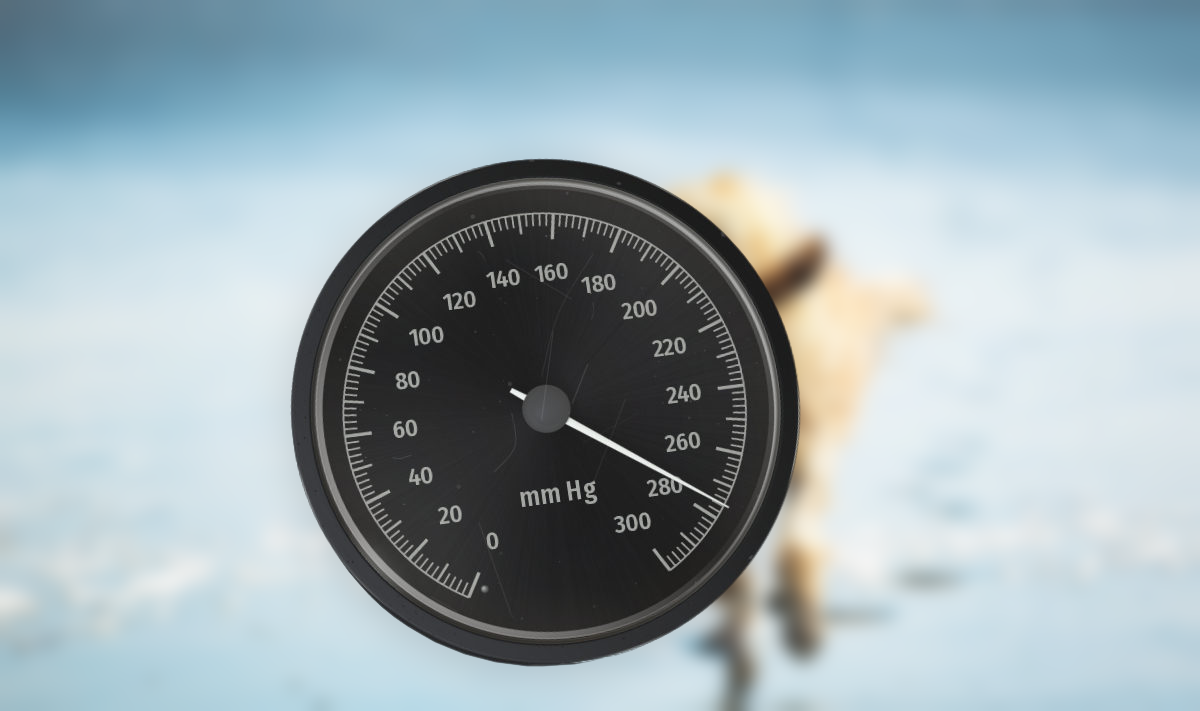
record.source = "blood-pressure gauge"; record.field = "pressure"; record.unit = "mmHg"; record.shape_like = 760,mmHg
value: 276,mmHg
